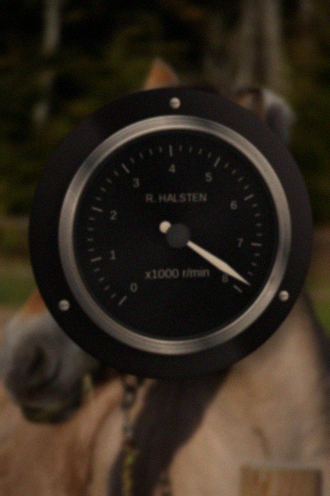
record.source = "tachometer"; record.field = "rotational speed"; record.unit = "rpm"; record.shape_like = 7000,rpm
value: 7800,rpm
